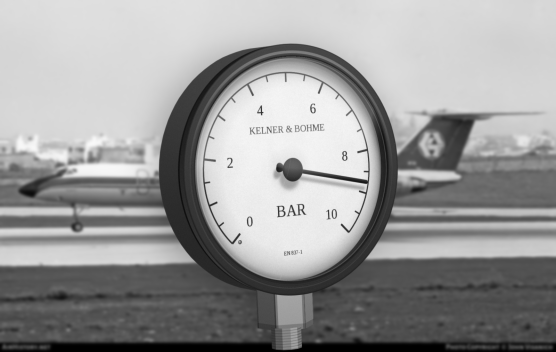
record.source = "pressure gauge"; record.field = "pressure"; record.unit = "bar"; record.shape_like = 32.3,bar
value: 8.75,bar
